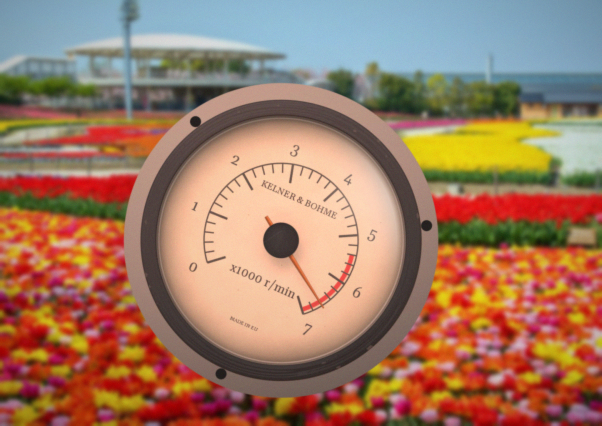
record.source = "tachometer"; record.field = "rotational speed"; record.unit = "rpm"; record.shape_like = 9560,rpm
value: 6600,rpm
